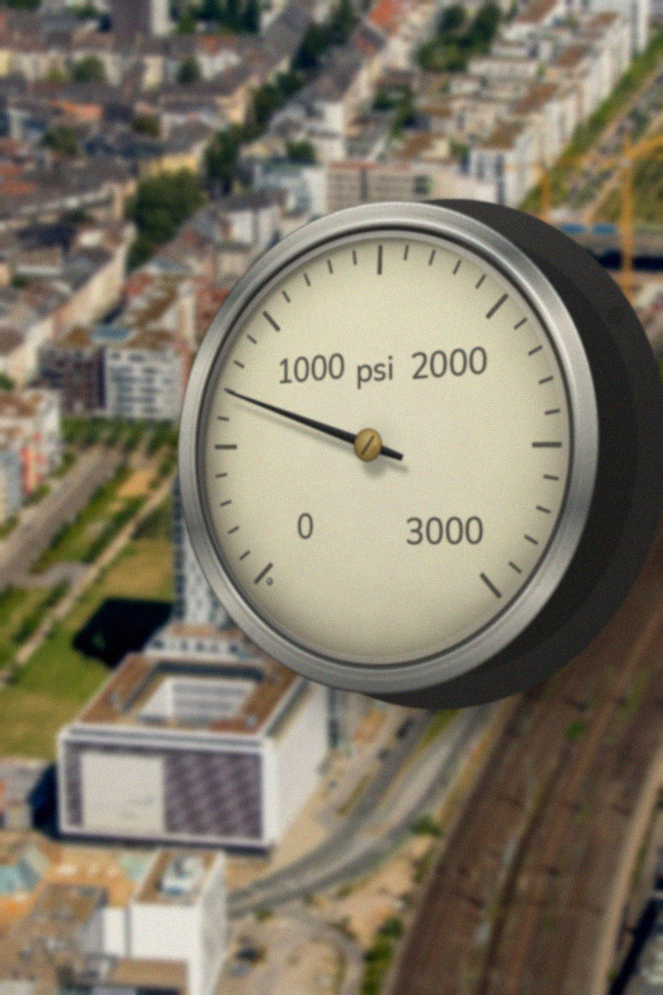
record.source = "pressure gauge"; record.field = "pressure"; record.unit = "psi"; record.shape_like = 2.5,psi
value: 700,psi
